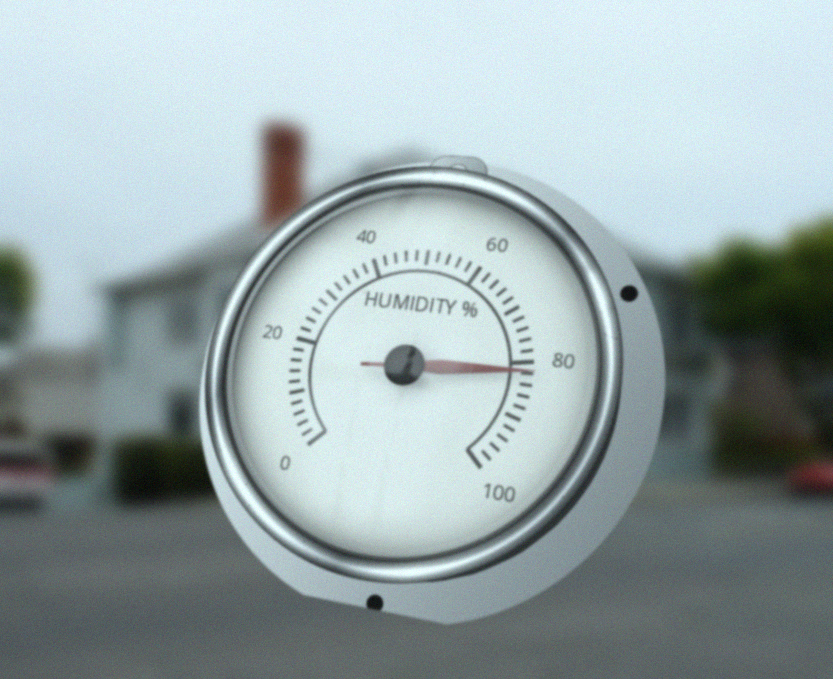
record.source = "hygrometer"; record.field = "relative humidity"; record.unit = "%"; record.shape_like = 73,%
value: 82,%
